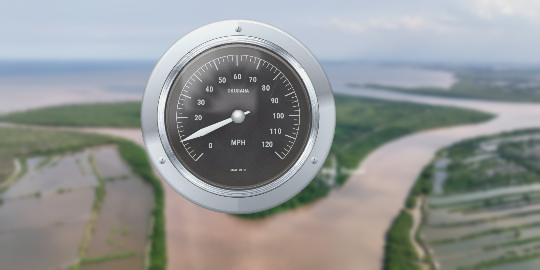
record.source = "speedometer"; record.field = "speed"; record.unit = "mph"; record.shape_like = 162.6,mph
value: 10,mph
